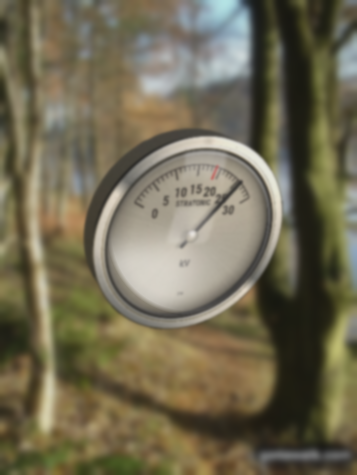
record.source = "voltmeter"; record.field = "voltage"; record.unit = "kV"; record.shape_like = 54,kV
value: 25,kV
